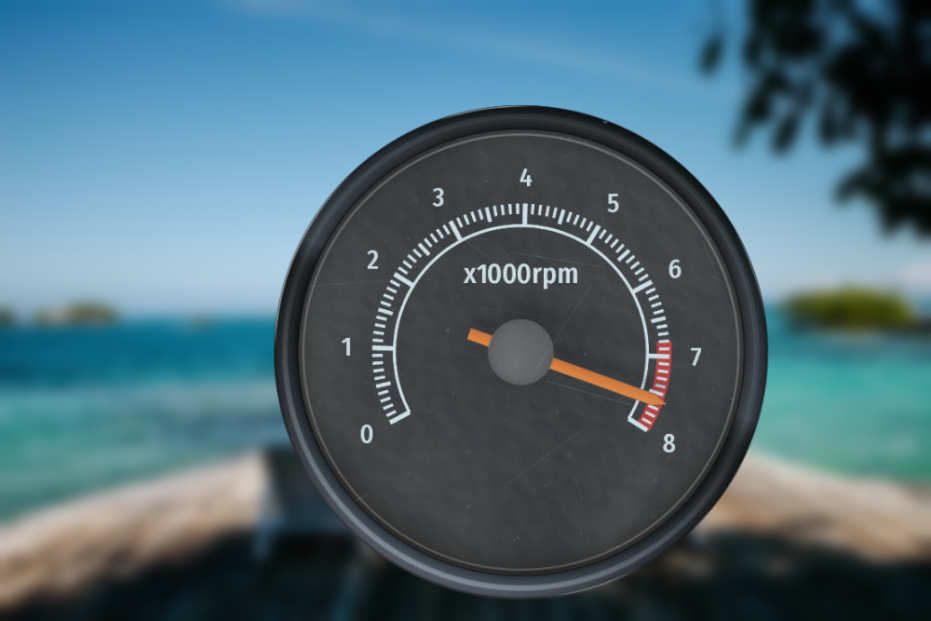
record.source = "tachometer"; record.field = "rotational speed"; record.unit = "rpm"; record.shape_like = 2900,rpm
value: 7600,rpm
